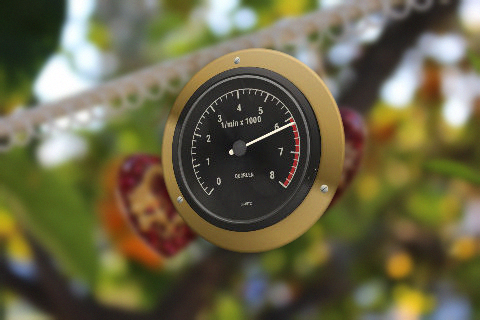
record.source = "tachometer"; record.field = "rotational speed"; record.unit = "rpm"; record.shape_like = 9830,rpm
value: 6200,rpm
